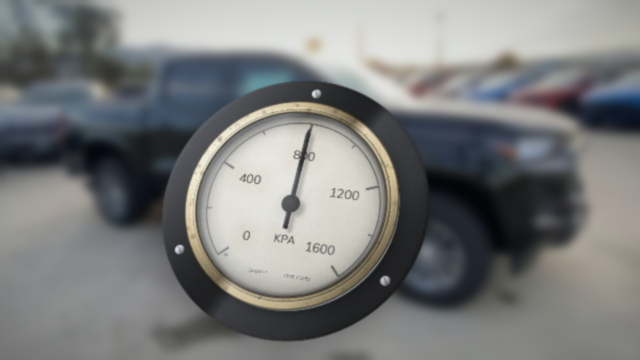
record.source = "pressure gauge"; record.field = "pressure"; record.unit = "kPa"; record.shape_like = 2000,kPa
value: 800,kPa
